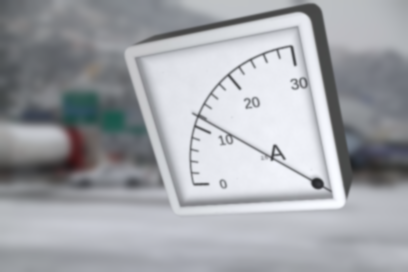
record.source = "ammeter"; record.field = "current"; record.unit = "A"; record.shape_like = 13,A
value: 12,A
